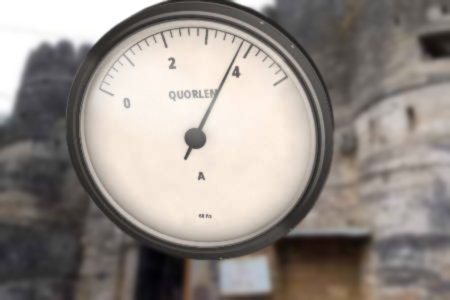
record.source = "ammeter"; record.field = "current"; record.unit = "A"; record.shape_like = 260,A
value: 3.8,A
